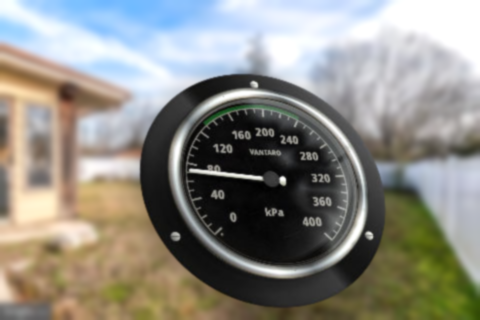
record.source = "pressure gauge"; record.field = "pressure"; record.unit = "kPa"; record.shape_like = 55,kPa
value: 70,kPa
